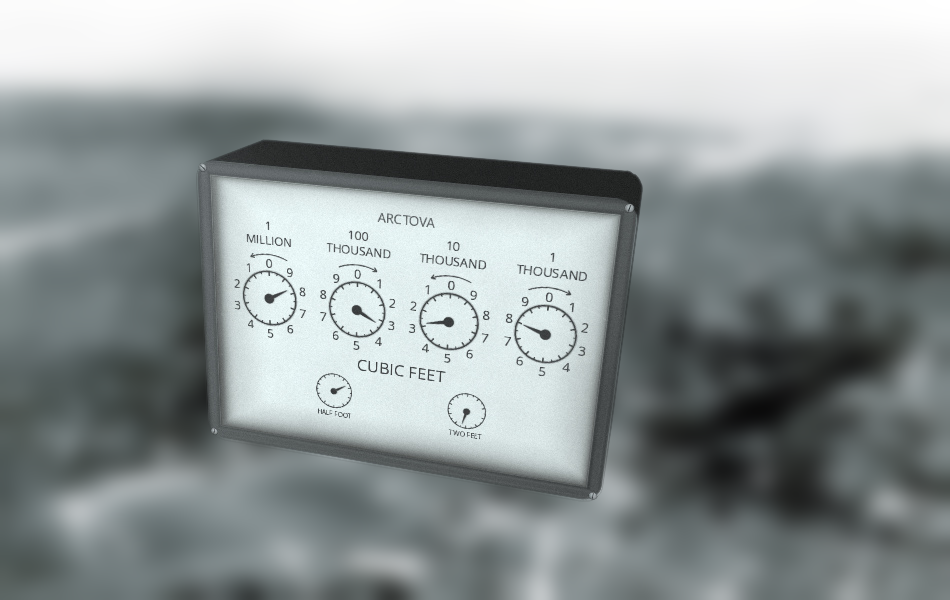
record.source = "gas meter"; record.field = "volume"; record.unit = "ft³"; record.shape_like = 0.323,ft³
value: 832800,ft³
